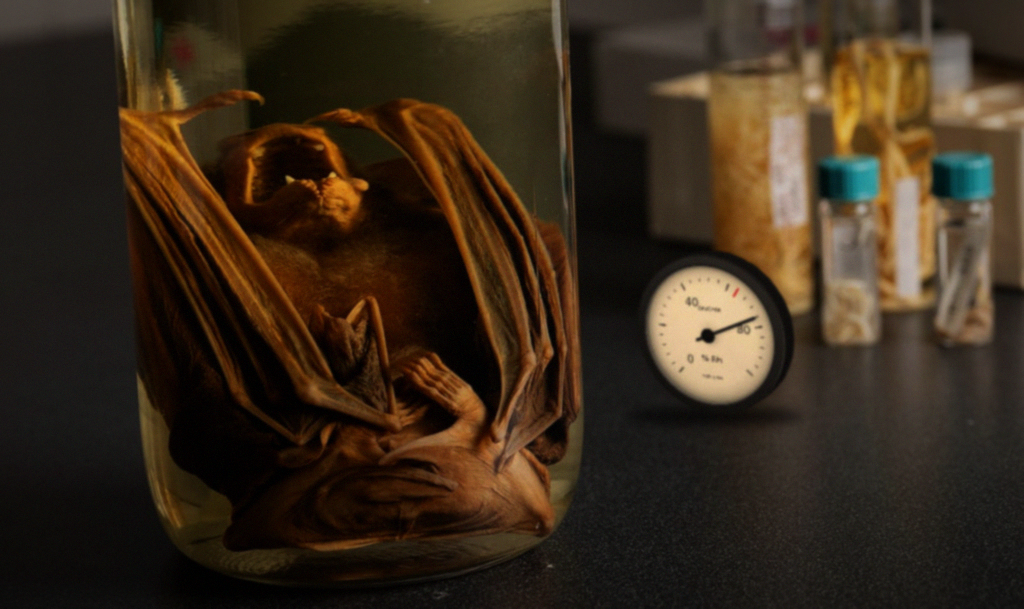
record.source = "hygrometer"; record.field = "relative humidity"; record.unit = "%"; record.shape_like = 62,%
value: 76,%
